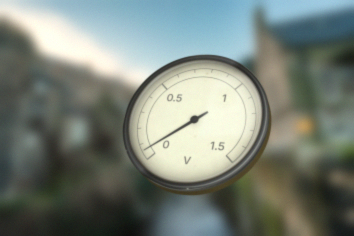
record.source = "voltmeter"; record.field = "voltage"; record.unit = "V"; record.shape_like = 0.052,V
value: 0.05,V
